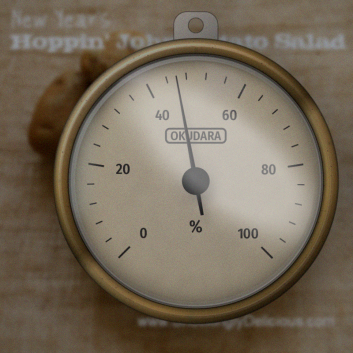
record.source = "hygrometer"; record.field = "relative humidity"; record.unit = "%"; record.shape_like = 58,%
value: 46,%
